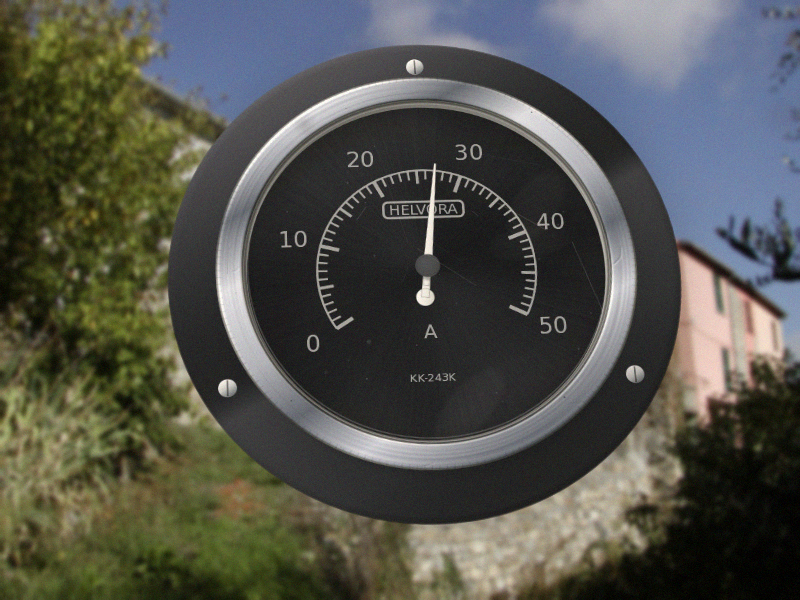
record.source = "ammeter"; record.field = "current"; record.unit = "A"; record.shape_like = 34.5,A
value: 27,A
